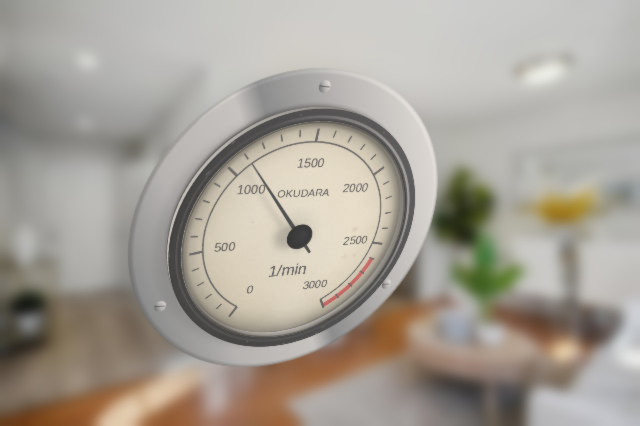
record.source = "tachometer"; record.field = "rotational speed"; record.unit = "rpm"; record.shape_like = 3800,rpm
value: 1100,rpm
